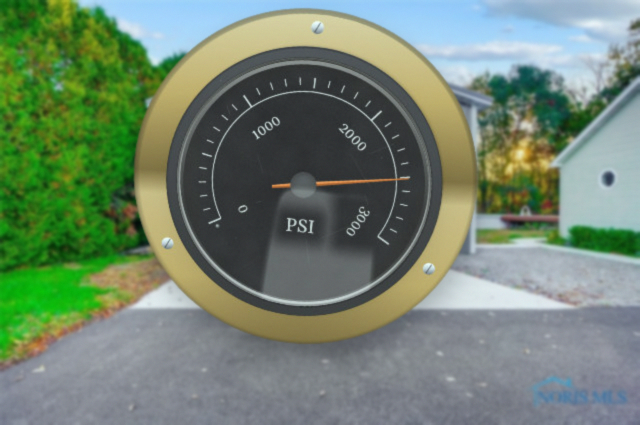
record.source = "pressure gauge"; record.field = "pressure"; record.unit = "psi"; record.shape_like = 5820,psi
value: 2500,psi
